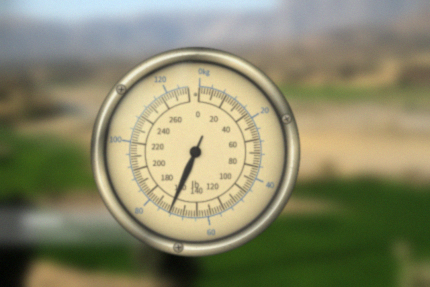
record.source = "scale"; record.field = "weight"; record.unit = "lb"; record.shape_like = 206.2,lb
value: 160,lb
